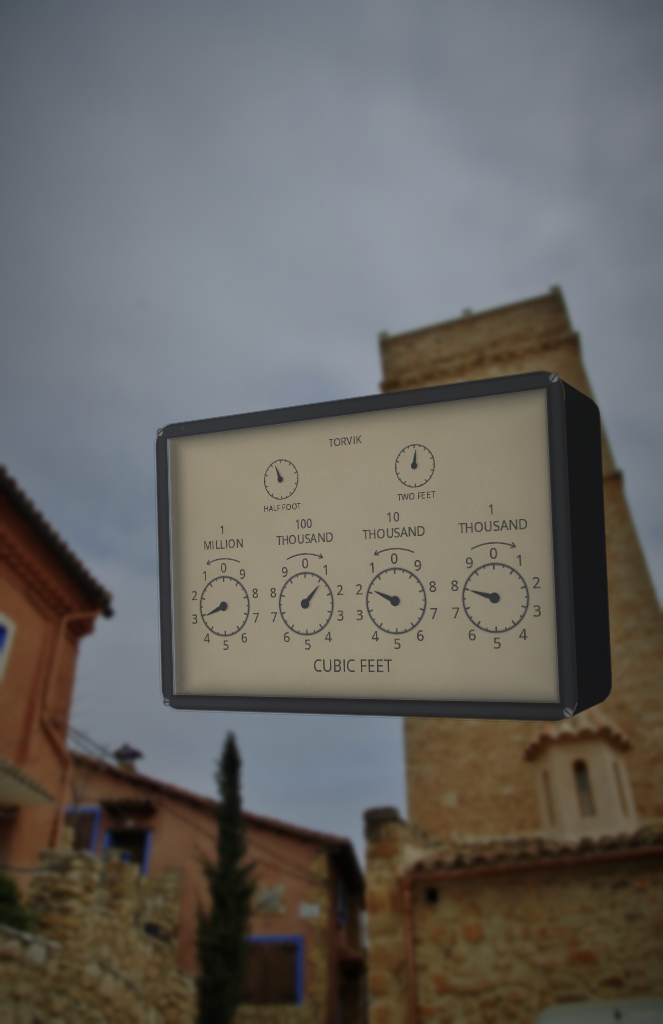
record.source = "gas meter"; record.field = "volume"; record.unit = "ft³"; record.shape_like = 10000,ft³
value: 311800,ft³
